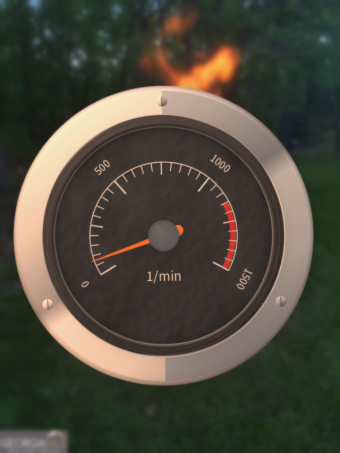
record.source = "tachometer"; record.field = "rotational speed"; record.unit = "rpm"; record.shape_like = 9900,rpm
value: 75,rpm
